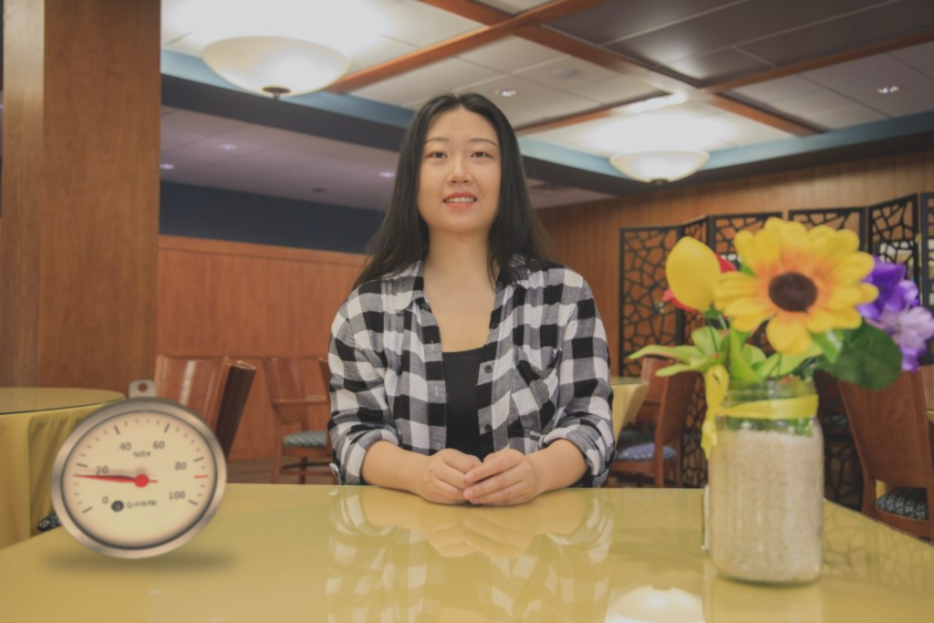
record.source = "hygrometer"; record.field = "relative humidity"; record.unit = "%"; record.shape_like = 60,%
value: 16,%
